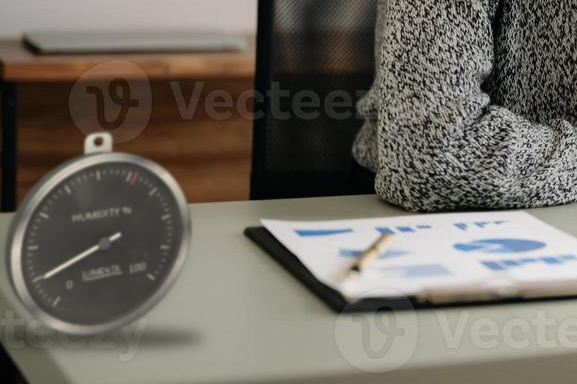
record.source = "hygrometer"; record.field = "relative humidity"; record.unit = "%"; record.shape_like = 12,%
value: 10,%
